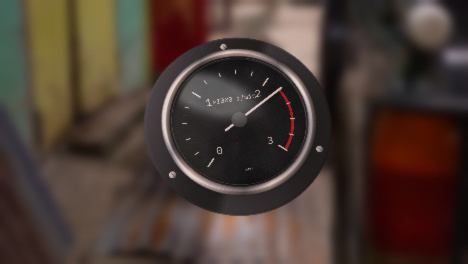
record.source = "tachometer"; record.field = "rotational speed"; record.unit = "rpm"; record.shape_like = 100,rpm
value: 2200,rpm
